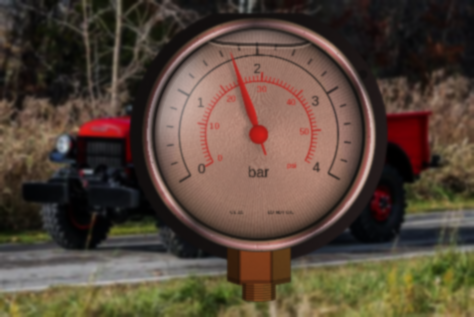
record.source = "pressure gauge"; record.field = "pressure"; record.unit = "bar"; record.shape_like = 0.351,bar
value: 1.7,bar
